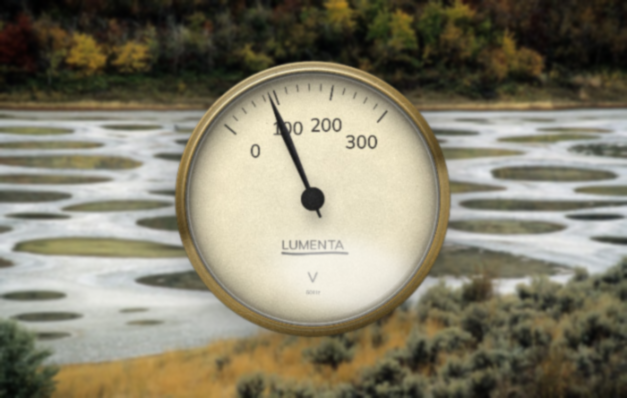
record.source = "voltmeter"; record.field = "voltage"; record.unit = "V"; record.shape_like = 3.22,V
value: 90,V
